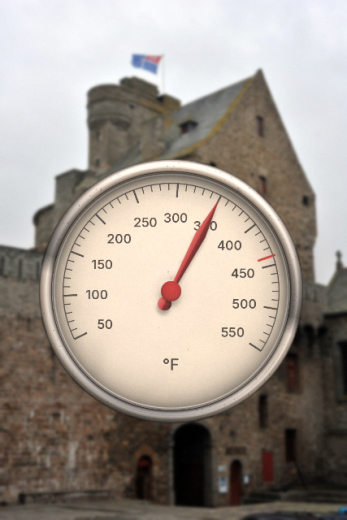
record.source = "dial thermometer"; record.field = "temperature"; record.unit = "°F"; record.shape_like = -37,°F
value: 350,°F
